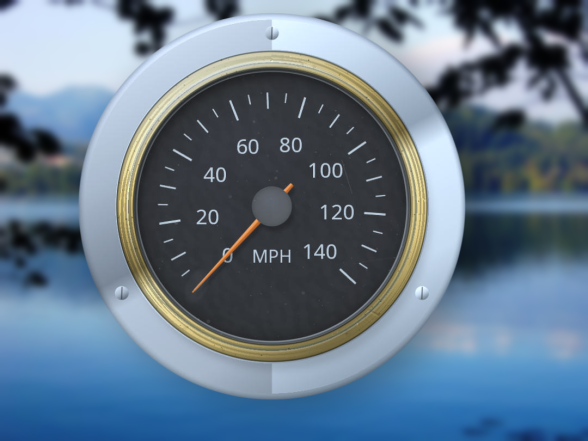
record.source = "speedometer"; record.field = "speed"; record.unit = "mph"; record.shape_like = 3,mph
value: 0,mph
